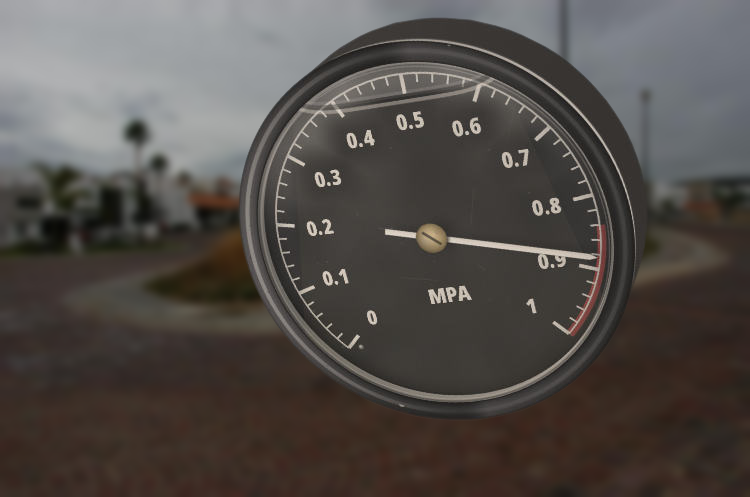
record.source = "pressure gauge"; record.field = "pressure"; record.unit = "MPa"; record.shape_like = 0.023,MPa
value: 0.88,MPa
